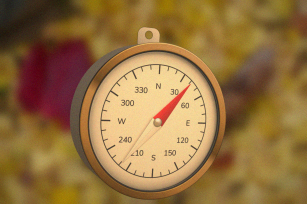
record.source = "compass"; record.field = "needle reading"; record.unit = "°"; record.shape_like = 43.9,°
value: 40,°
